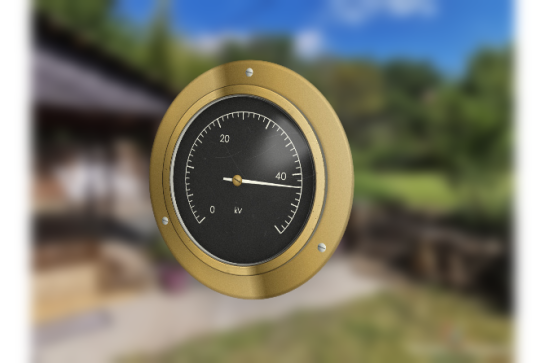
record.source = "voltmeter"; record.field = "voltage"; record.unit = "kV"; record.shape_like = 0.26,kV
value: 42,kV
